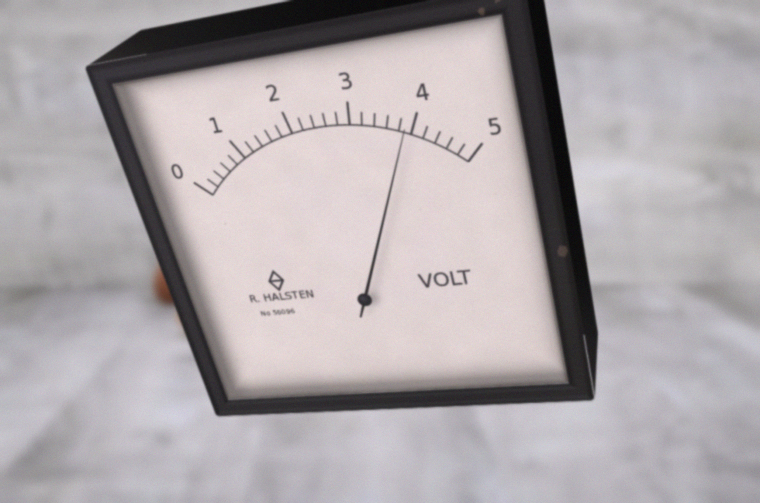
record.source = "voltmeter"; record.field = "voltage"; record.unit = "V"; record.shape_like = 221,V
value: 3.9,V
